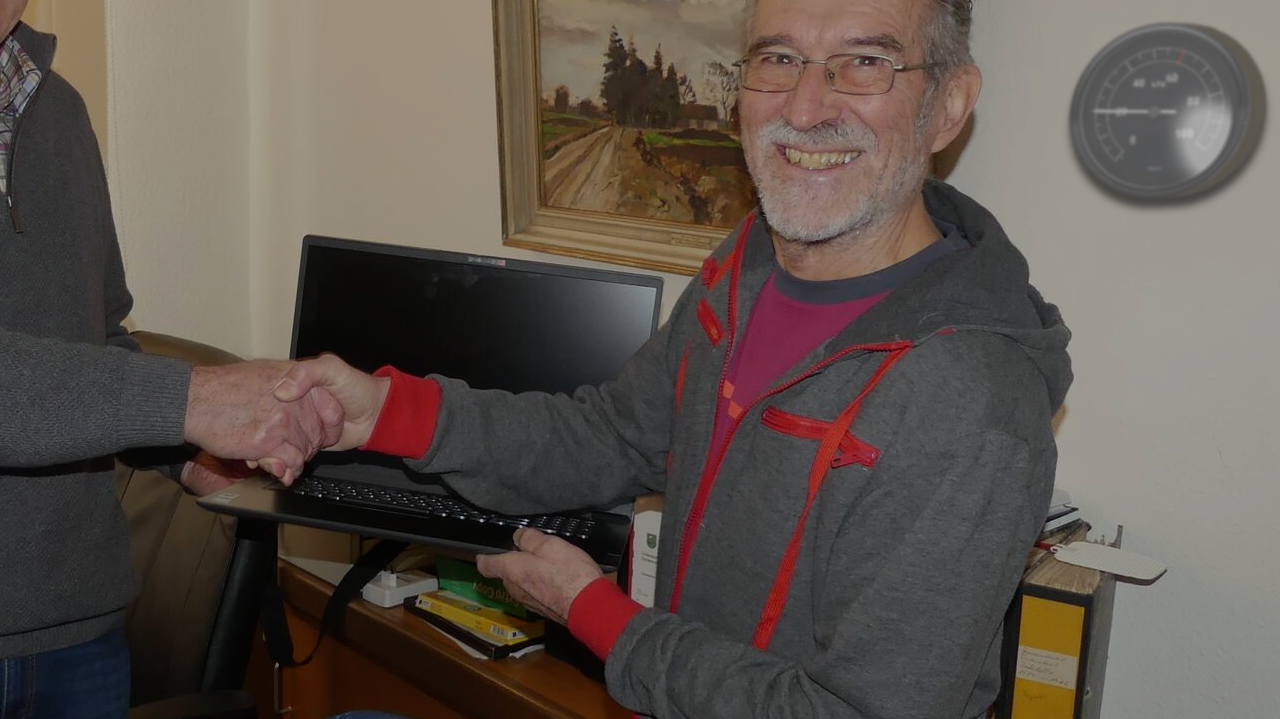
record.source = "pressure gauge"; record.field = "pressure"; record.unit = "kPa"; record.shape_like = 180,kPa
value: 20,kPa
